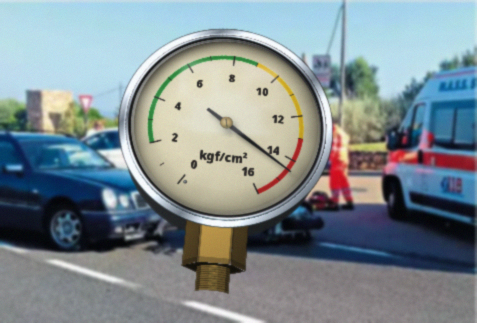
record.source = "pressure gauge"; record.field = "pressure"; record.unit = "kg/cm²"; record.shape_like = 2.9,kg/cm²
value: 14.5,kg/cm²
